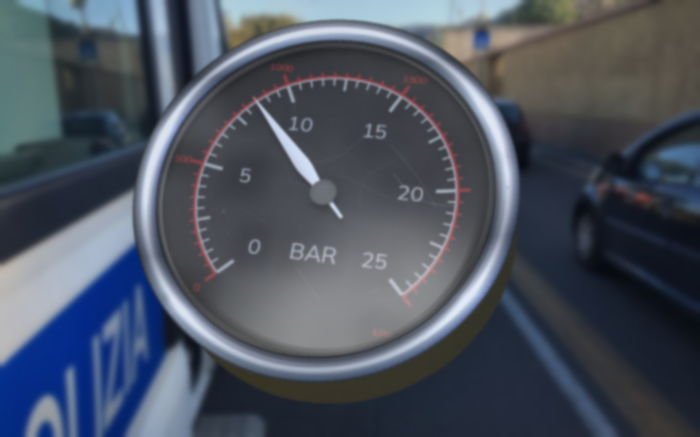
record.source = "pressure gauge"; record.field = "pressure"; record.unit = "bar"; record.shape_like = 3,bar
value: 8.5,bar
